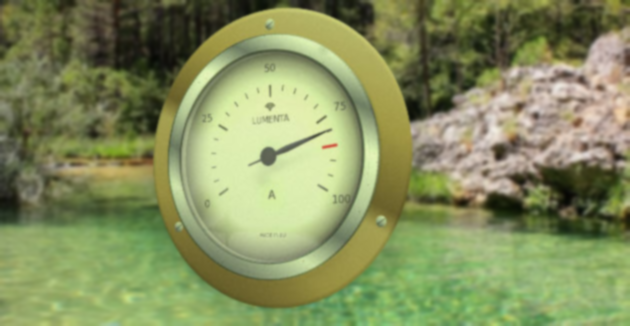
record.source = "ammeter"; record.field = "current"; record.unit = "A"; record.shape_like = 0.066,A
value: 80,A
